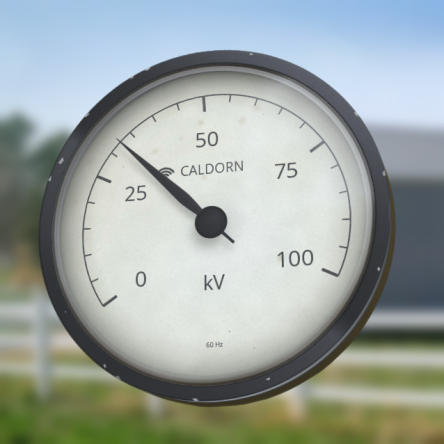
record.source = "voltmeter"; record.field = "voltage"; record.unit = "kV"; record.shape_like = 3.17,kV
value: 32.5,kV
